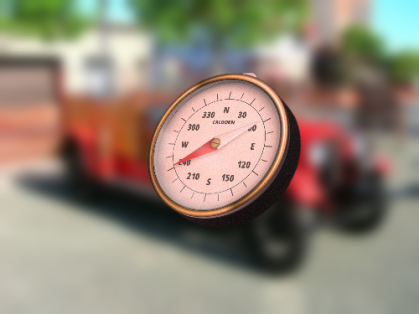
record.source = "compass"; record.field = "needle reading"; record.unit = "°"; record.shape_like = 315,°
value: 240,°
